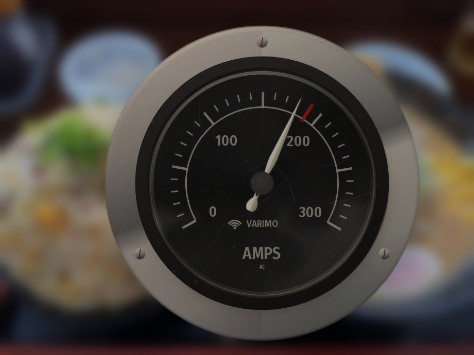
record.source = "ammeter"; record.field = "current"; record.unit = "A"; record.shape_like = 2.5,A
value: 180,A
